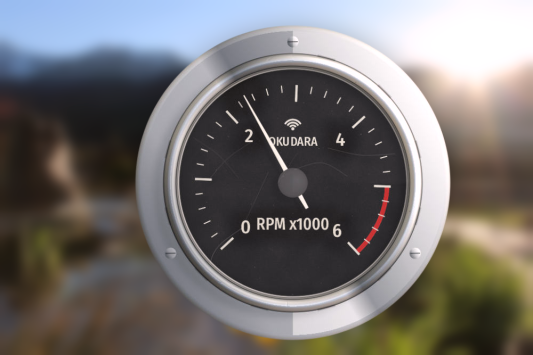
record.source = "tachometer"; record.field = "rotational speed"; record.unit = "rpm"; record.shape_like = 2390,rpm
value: 2300,rpm
